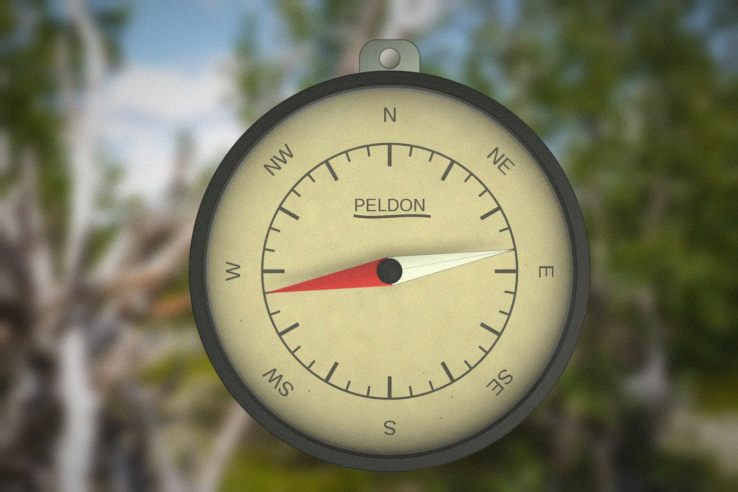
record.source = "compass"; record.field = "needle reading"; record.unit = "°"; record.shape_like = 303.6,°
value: 260,°
